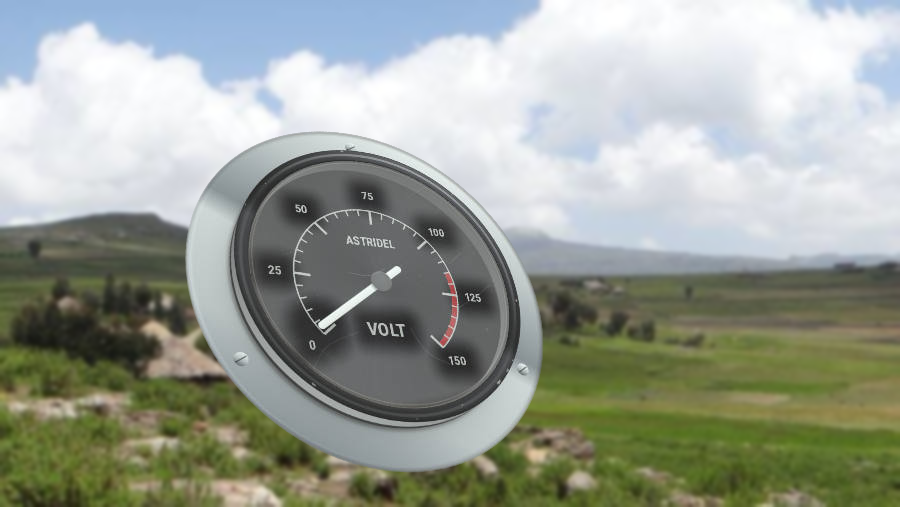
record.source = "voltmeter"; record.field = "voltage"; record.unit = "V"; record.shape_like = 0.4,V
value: 2.5,V
